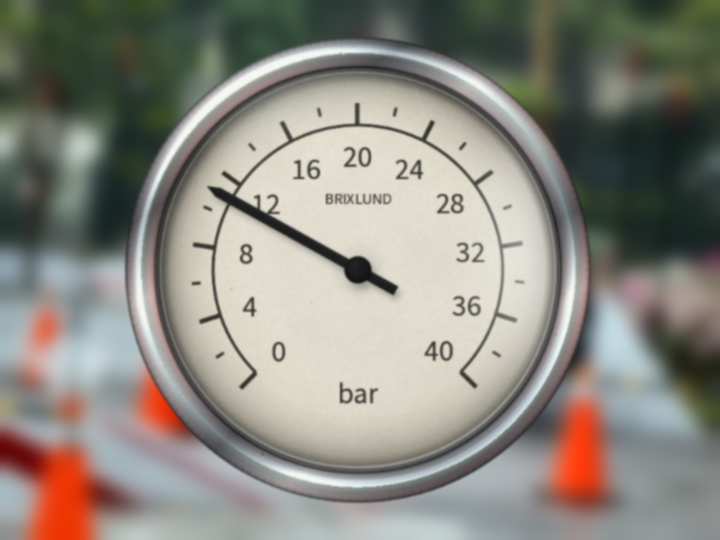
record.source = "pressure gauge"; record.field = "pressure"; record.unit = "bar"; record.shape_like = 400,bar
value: 11,bar
